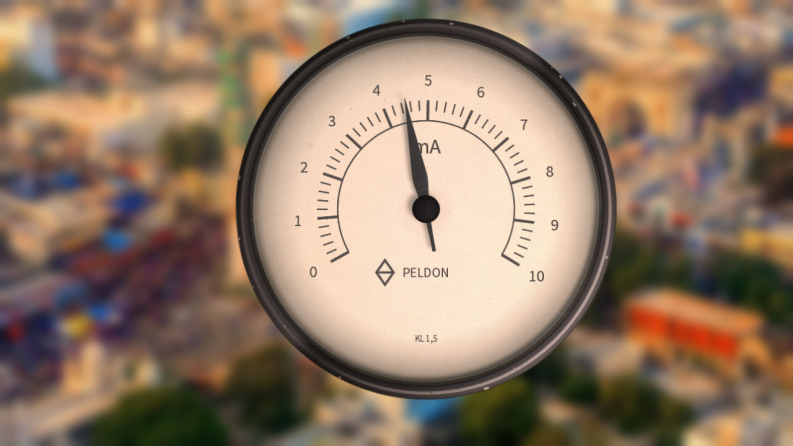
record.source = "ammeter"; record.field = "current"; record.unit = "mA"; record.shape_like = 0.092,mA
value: 4.5,mA
